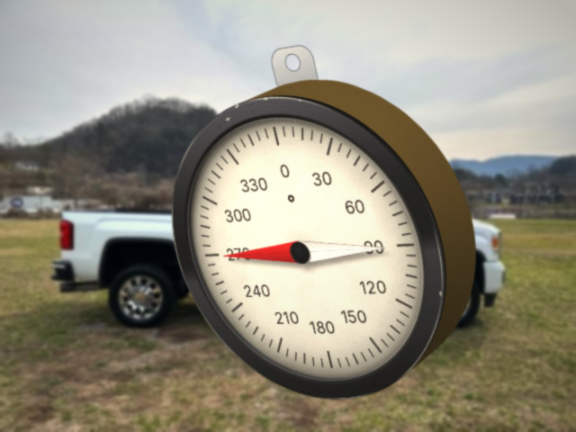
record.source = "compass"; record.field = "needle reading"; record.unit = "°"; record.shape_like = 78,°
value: 270,°
